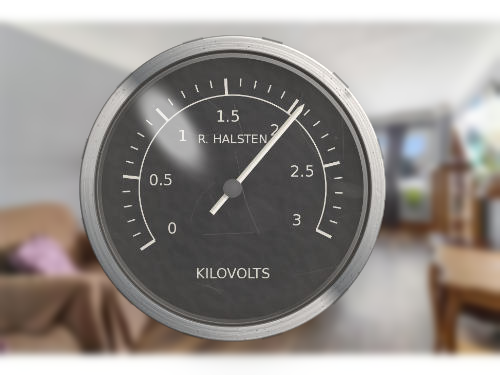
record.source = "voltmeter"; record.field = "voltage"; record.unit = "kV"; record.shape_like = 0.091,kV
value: 2.05,kV
